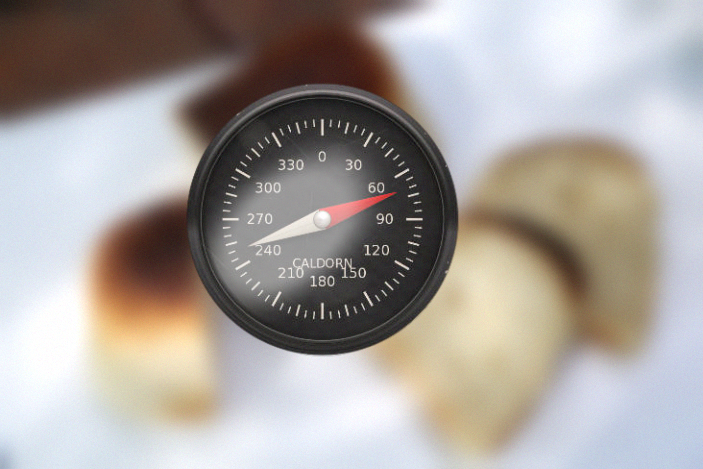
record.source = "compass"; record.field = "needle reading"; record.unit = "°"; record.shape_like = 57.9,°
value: 70,°
